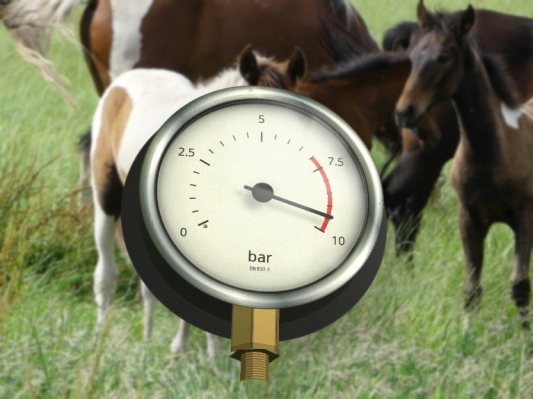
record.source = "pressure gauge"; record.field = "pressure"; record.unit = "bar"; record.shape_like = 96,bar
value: 9.5,bar
